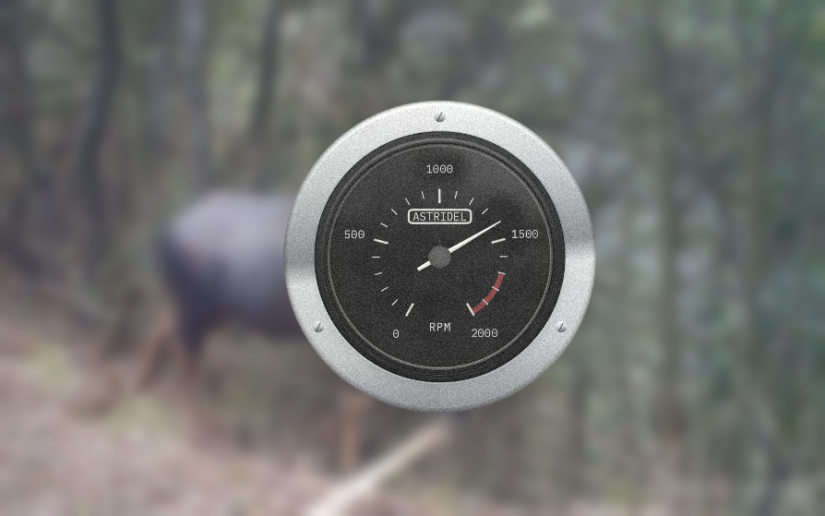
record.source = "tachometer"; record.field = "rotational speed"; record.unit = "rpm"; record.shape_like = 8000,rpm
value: 1400,rpm
